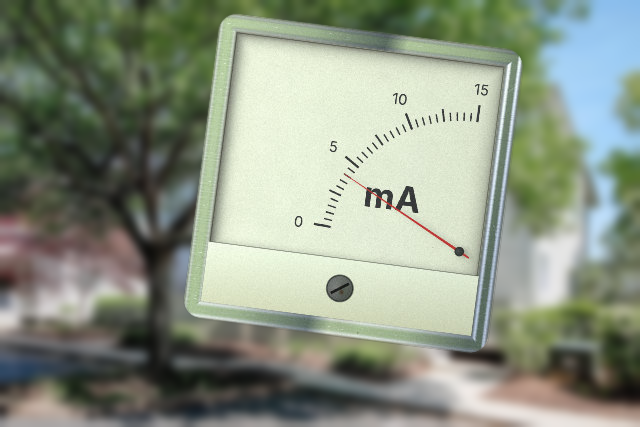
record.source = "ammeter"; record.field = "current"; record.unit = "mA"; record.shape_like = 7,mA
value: 4,mA
